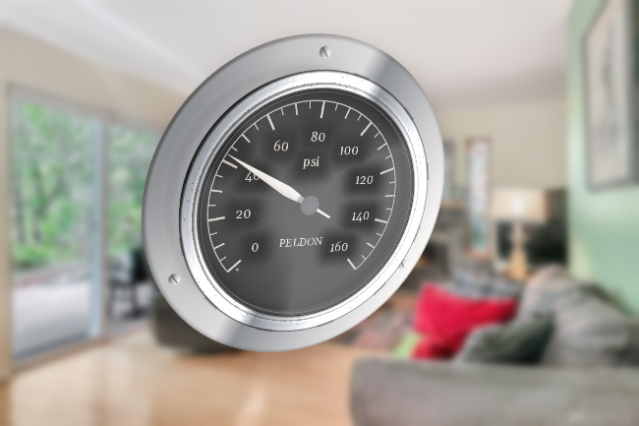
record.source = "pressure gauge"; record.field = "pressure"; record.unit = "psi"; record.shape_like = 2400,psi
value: 42.5,psi
